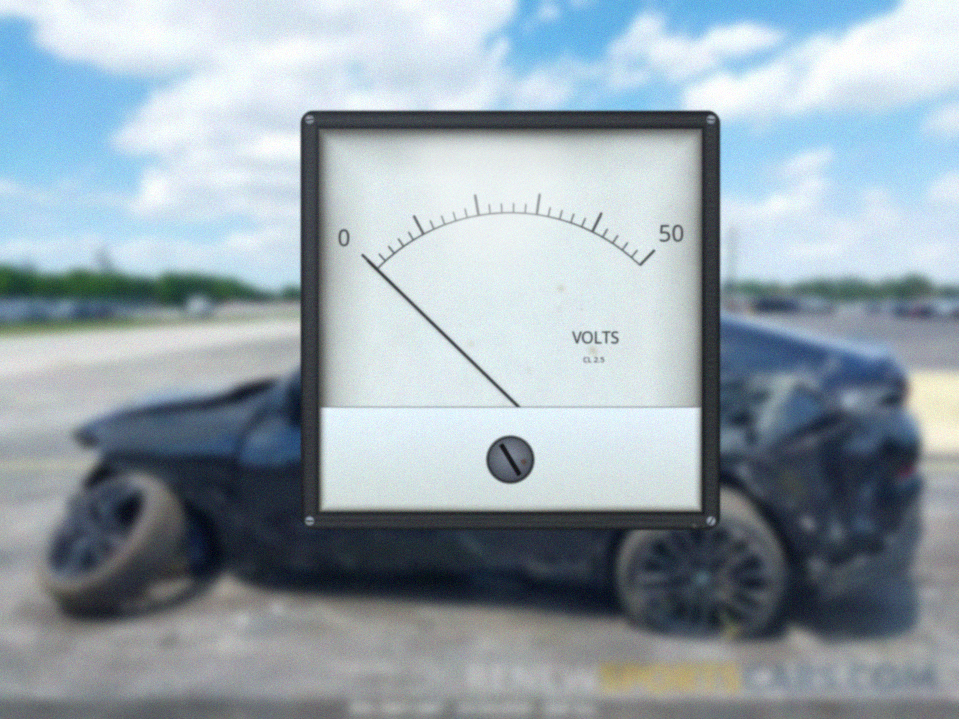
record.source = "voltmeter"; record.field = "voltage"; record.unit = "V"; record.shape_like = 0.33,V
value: 0,V
